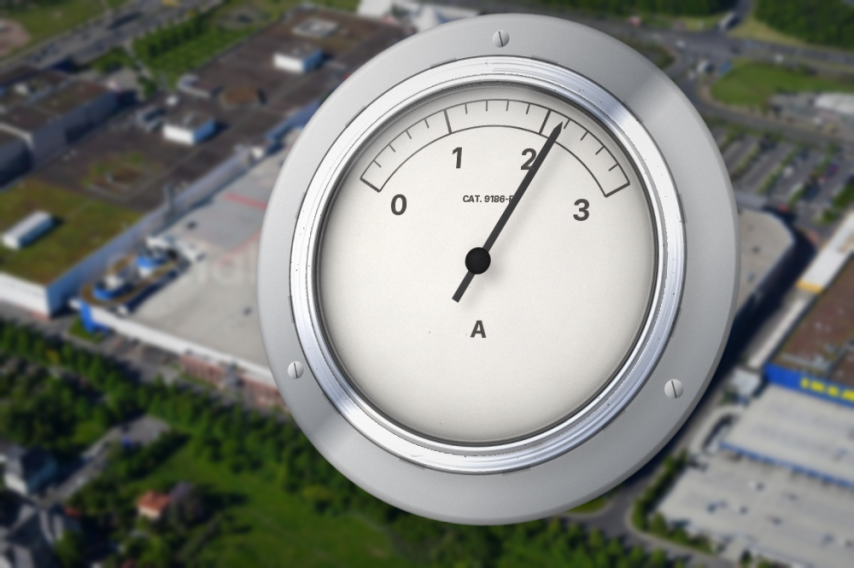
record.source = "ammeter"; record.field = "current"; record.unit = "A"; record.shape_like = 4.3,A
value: 2.2,A
